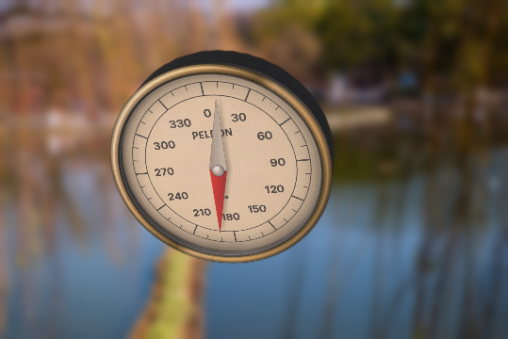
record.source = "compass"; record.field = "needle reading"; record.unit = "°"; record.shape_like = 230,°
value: 190,°
